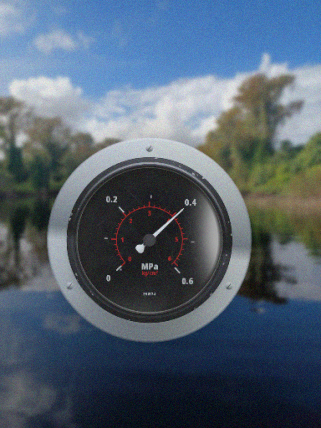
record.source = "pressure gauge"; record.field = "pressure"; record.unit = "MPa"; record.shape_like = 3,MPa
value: 0.4,MPa
